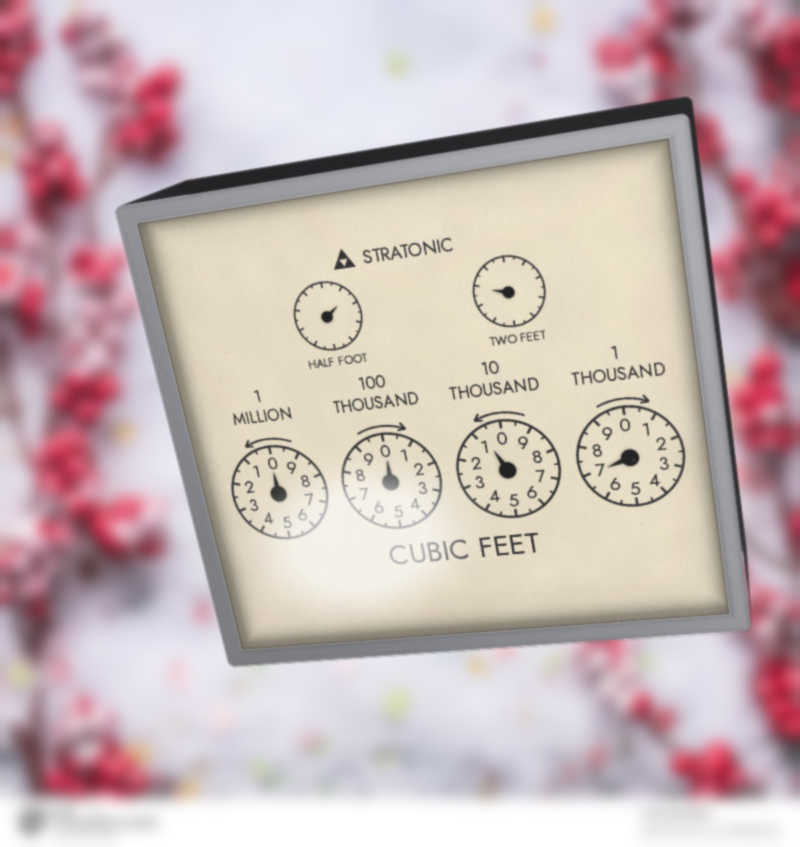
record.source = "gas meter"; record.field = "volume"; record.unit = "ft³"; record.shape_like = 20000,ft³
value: 700,ft³
